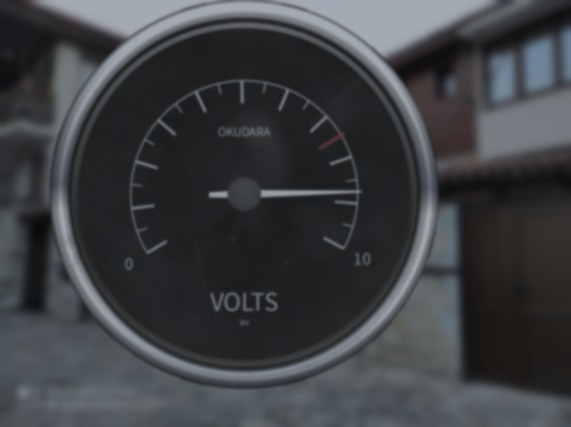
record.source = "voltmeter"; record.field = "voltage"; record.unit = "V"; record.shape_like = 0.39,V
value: 8.75,V
